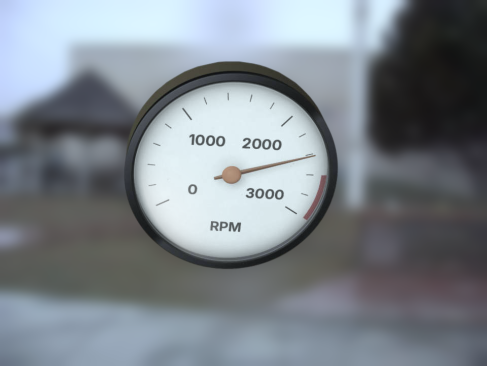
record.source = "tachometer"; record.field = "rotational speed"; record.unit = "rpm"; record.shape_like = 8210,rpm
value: 2400,rpm
